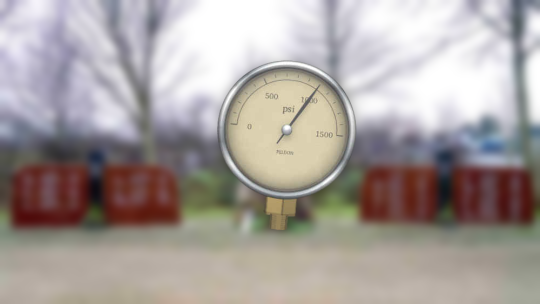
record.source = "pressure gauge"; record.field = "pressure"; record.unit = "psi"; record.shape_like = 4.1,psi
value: 1000,psi
